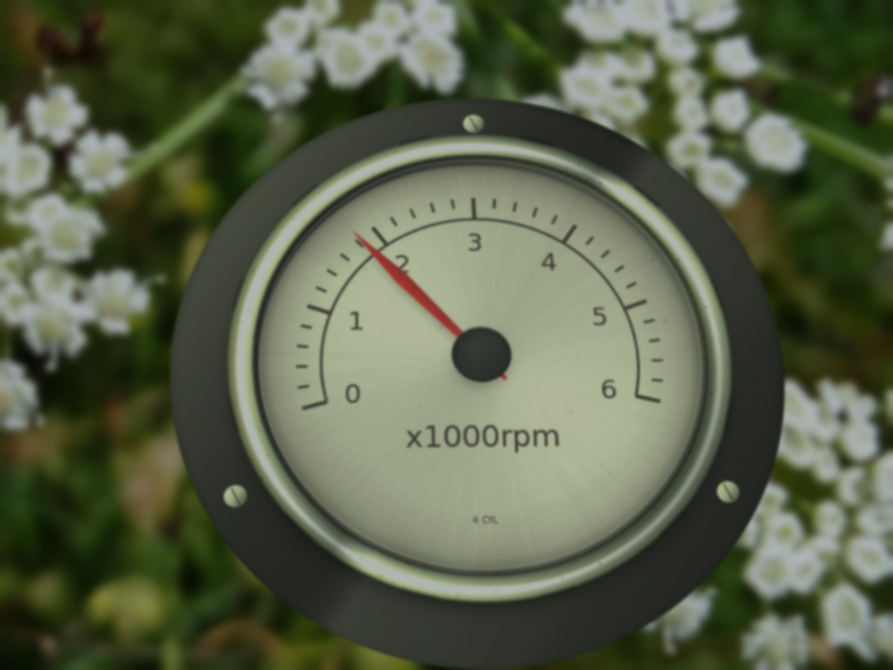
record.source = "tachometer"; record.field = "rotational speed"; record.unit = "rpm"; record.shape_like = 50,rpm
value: 1800,rpm
